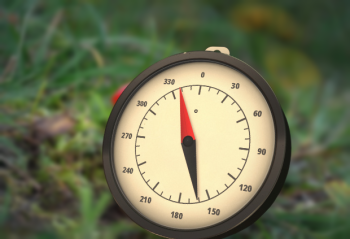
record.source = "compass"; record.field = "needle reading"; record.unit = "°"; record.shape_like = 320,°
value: 340,°
